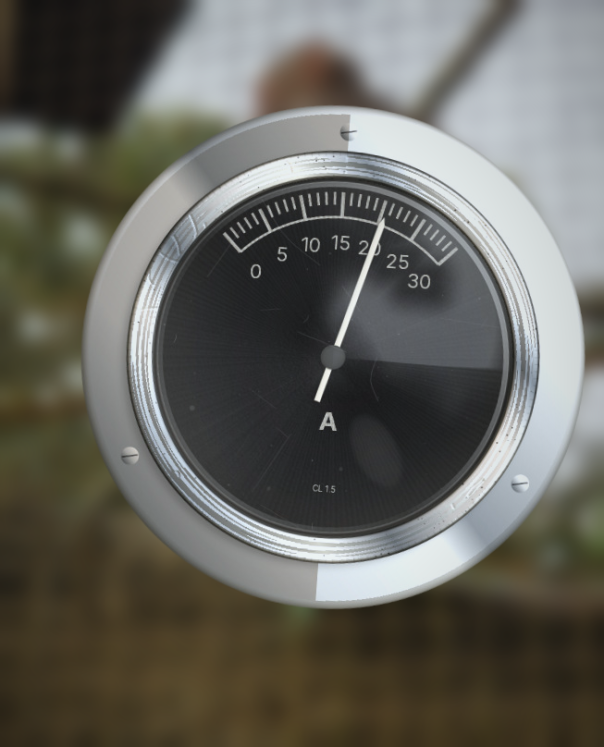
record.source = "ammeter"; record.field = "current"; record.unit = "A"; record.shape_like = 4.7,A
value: 20.5,A
